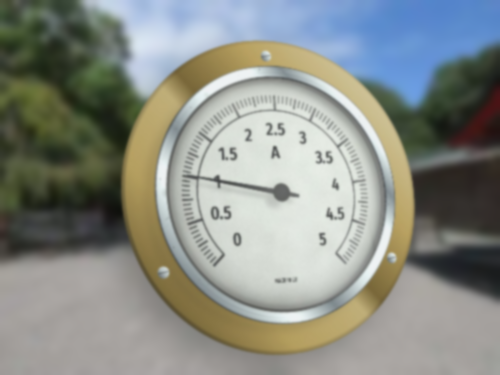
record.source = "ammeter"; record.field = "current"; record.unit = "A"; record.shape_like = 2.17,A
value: 1,A
